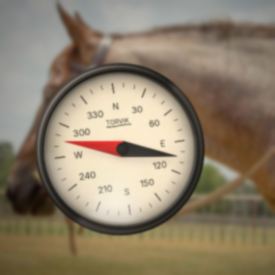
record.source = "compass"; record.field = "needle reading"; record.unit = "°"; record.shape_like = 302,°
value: 285,°
